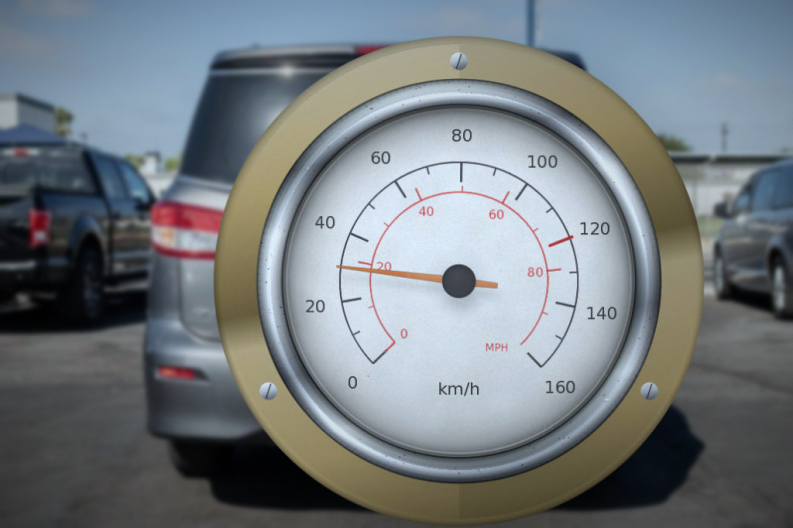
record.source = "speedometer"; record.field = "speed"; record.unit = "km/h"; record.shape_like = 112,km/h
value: 30,km/h
